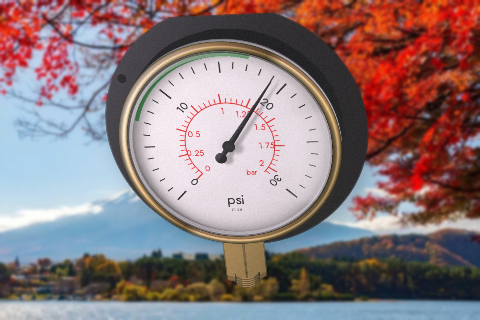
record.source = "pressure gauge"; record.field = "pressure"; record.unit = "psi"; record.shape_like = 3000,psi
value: 19,psi
